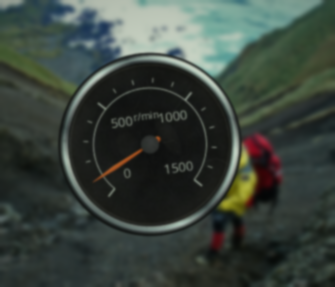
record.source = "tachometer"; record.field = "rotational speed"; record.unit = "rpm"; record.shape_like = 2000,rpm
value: 100,rpm
